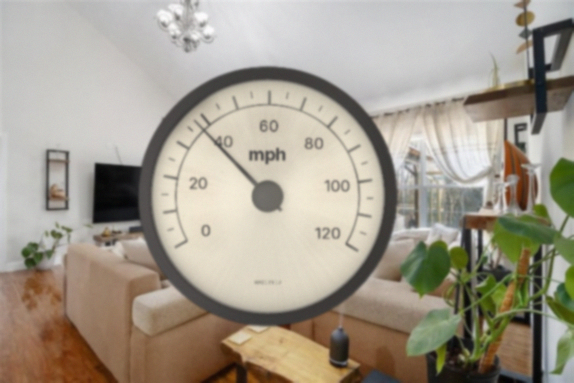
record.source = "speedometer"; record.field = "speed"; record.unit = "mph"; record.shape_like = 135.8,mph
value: 37.5,mph
